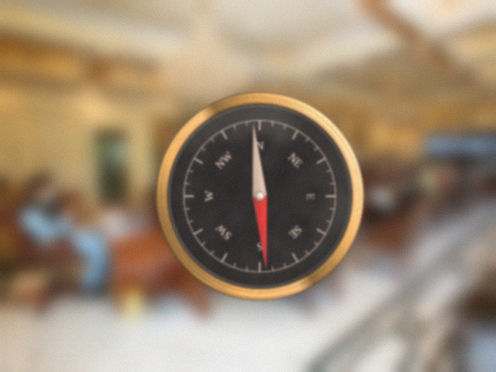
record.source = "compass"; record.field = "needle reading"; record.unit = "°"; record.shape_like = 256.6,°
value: 175,°
